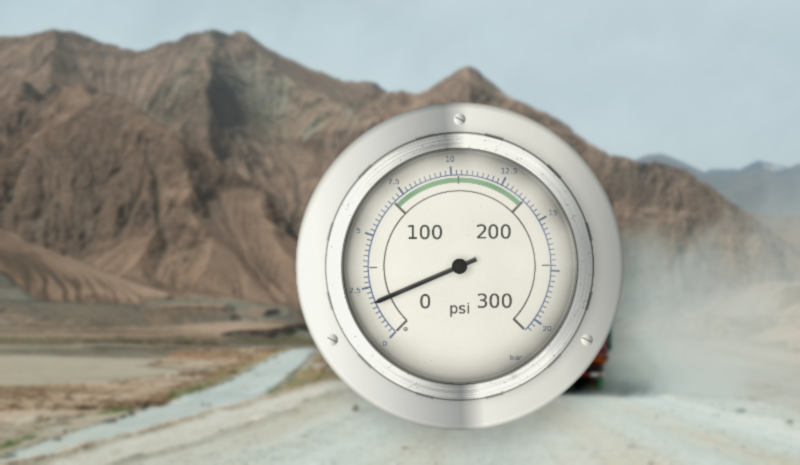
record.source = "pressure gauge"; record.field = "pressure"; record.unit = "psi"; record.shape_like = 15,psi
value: 25,psi
